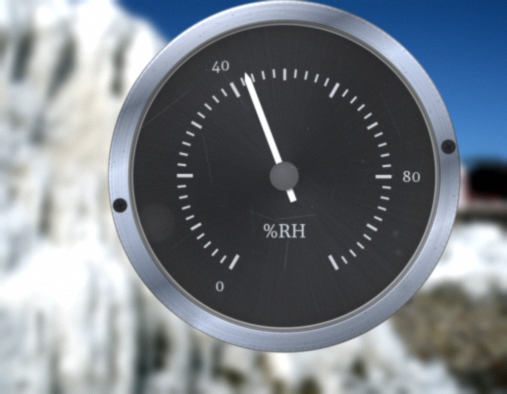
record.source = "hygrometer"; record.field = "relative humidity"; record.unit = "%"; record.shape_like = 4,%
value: 43,%
